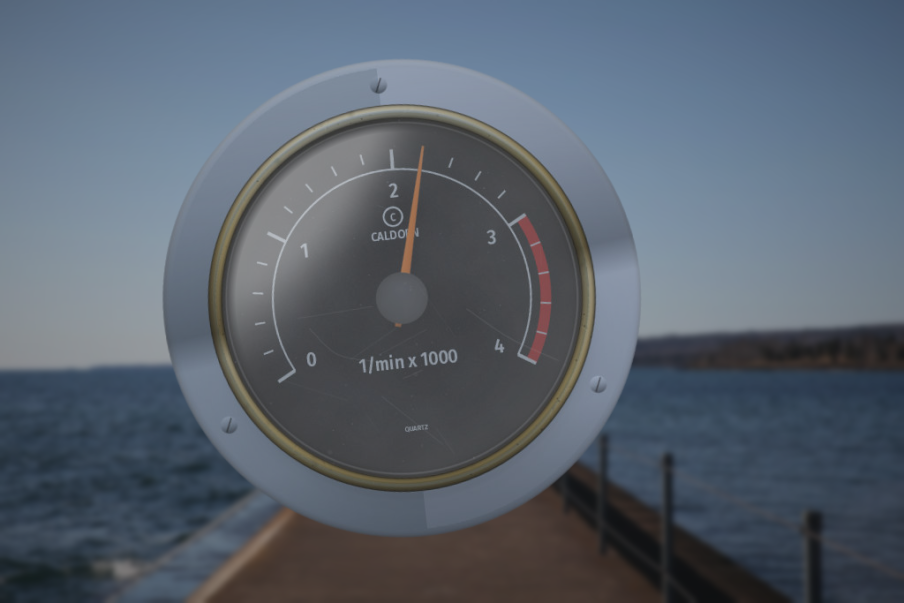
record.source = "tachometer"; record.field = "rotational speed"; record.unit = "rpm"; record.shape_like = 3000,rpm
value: 2200,rpm
